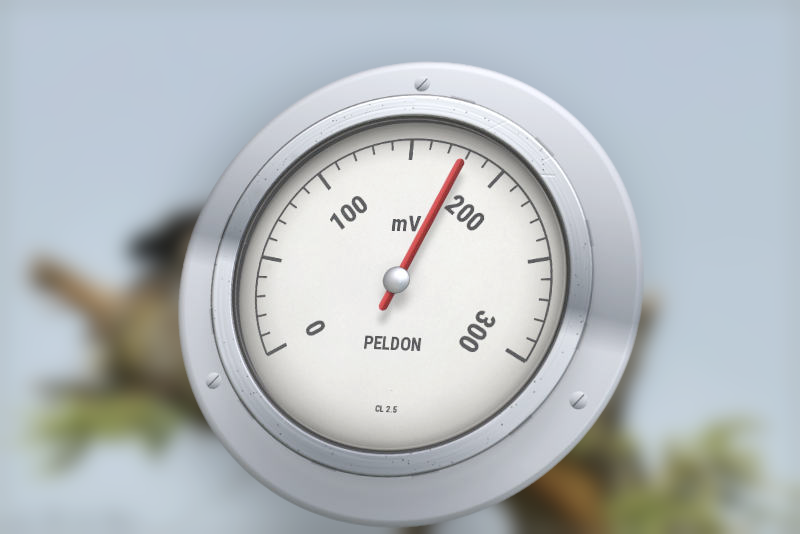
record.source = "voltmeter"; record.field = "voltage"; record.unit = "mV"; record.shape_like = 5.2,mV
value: 180,mV
